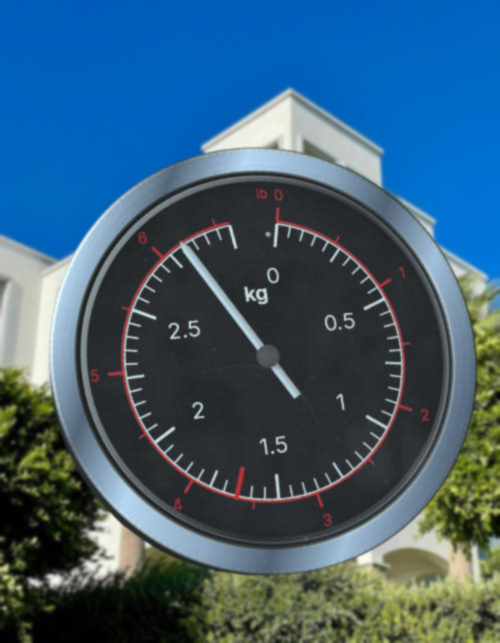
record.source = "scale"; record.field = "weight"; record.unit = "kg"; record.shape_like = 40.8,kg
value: 2.8,kg
